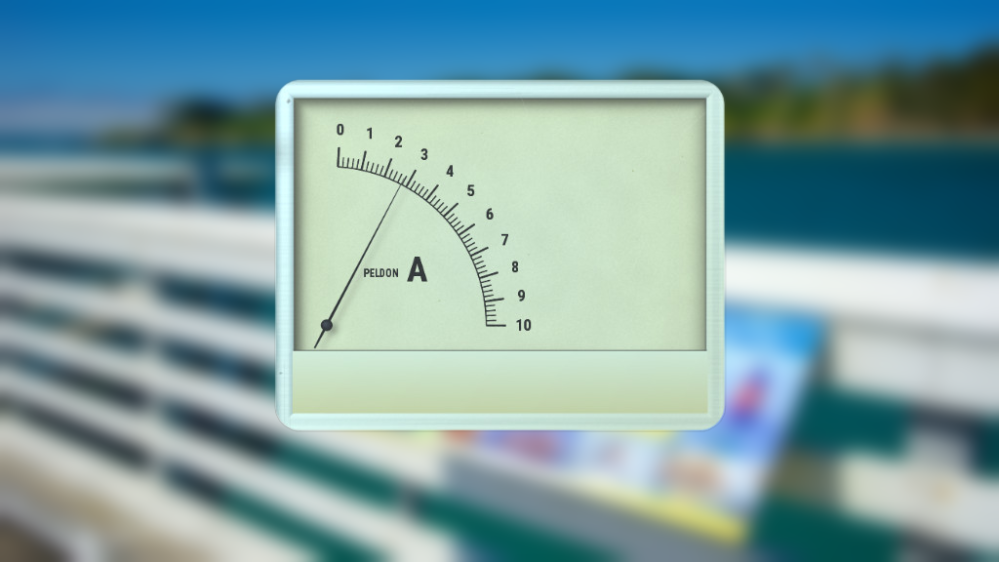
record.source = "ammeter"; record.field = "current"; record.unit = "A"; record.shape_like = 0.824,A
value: 2.8,A
